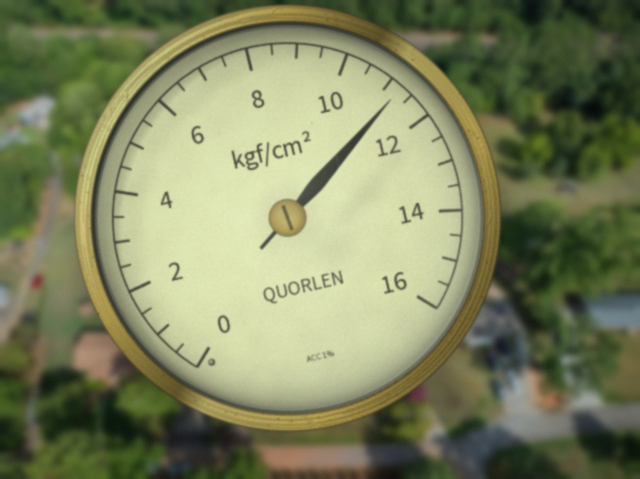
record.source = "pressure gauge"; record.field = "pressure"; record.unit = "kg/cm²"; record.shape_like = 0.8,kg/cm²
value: 11.25,kg/cm²
